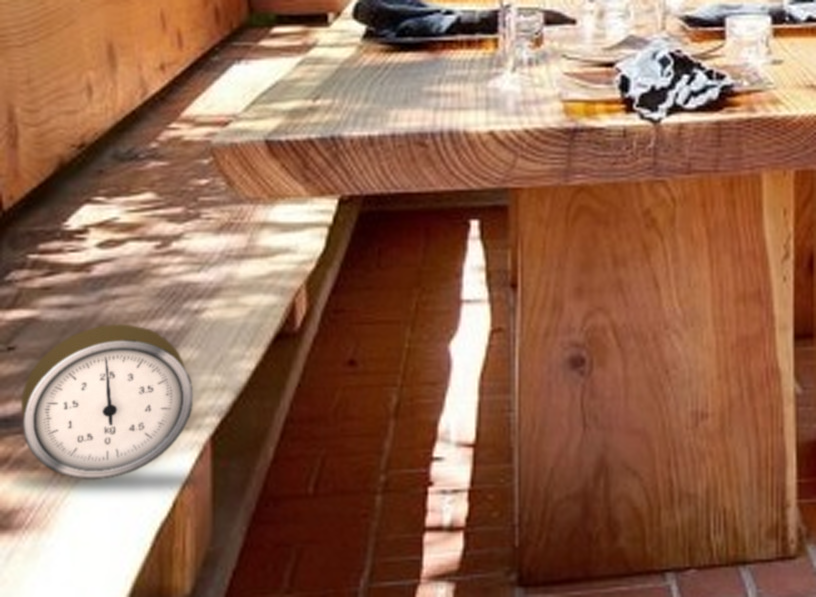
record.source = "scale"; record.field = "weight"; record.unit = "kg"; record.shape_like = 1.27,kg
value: 2.5,kg
